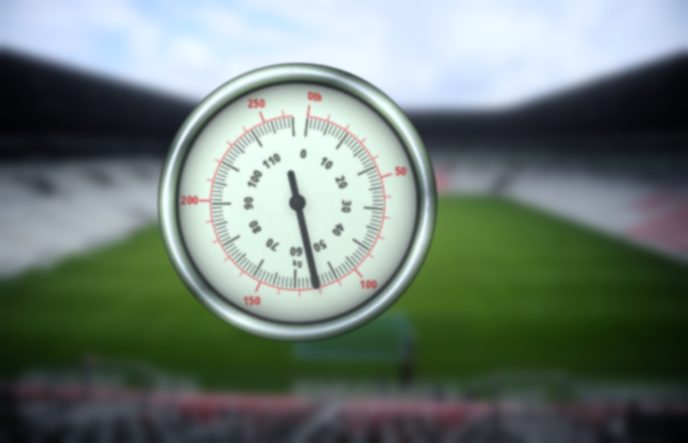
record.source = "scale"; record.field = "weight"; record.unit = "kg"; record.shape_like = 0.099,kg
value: 55,kg
